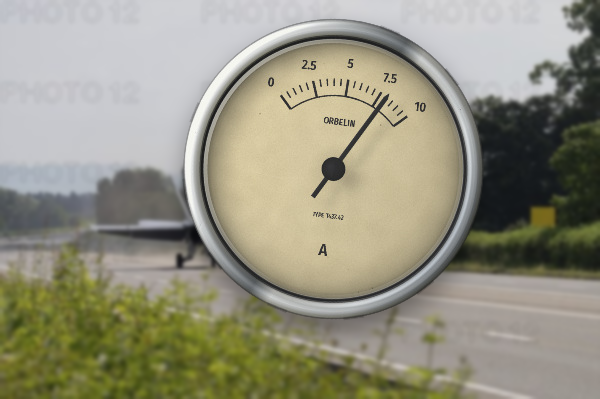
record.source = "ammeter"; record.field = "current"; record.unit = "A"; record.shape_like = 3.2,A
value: 8,A
